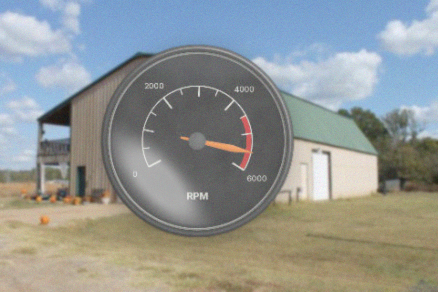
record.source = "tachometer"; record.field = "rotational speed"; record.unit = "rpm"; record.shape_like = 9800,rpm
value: 5500,rpm
